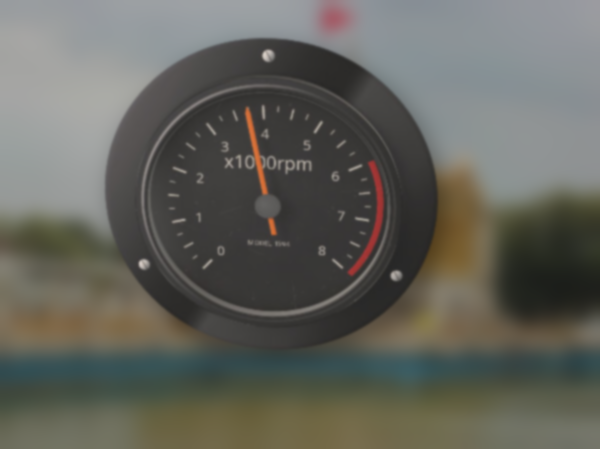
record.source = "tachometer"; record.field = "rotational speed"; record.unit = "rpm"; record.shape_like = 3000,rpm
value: 3750,rpm
